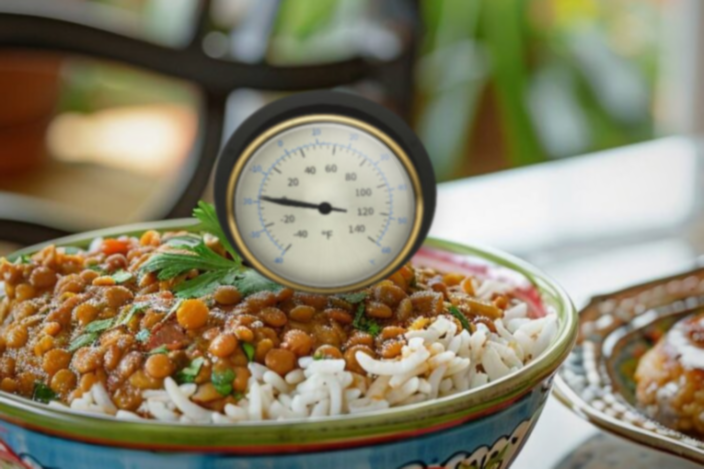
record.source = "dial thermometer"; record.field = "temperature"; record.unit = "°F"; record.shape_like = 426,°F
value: 0,°F
